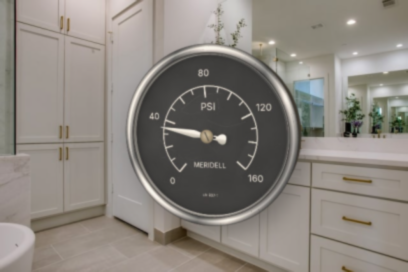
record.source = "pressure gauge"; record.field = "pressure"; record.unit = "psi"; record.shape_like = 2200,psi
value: 35,psi
